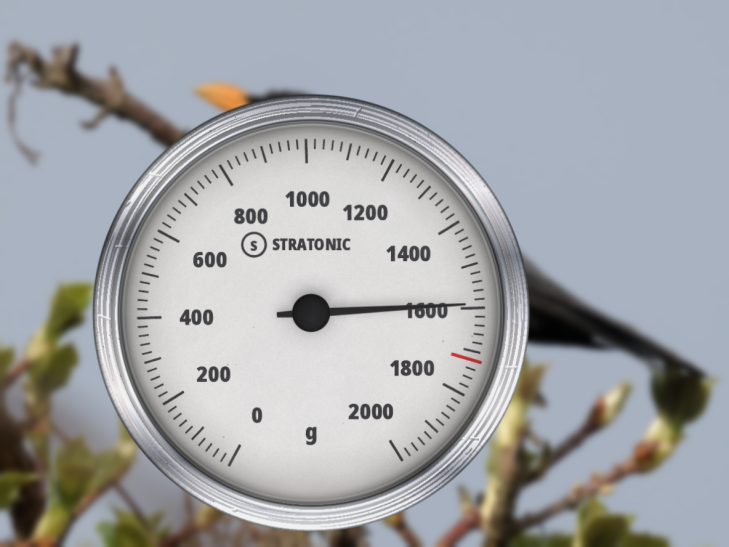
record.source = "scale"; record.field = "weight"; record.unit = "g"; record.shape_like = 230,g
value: 1590,g
